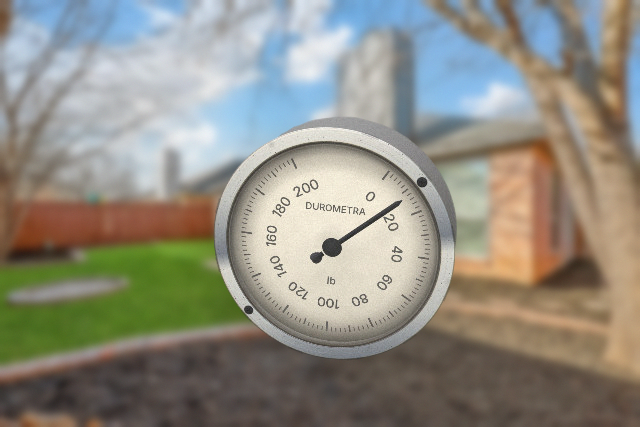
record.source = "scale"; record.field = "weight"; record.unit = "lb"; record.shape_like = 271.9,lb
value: 12,lb
